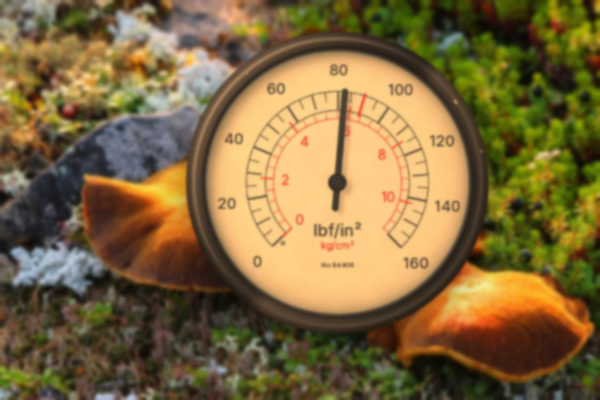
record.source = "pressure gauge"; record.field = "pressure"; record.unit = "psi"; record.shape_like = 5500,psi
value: 82.5,psi
